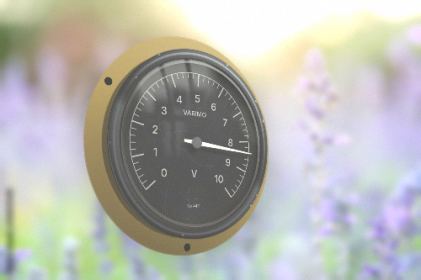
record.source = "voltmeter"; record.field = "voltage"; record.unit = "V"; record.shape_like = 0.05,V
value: 8.4,V
